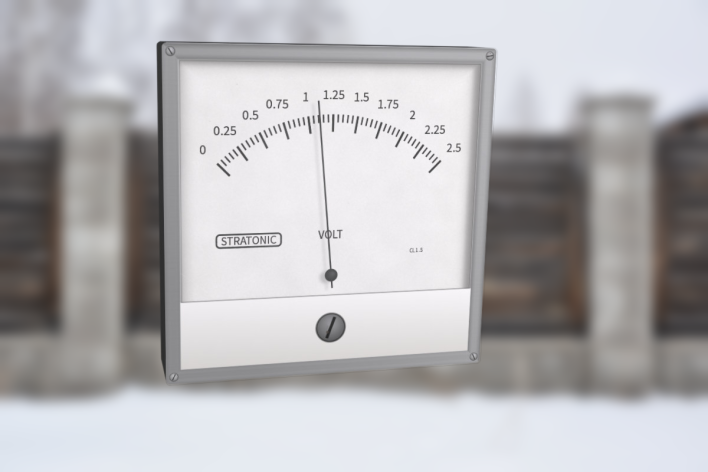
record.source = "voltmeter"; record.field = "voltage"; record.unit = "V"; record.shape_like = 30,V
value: 1.1,V
